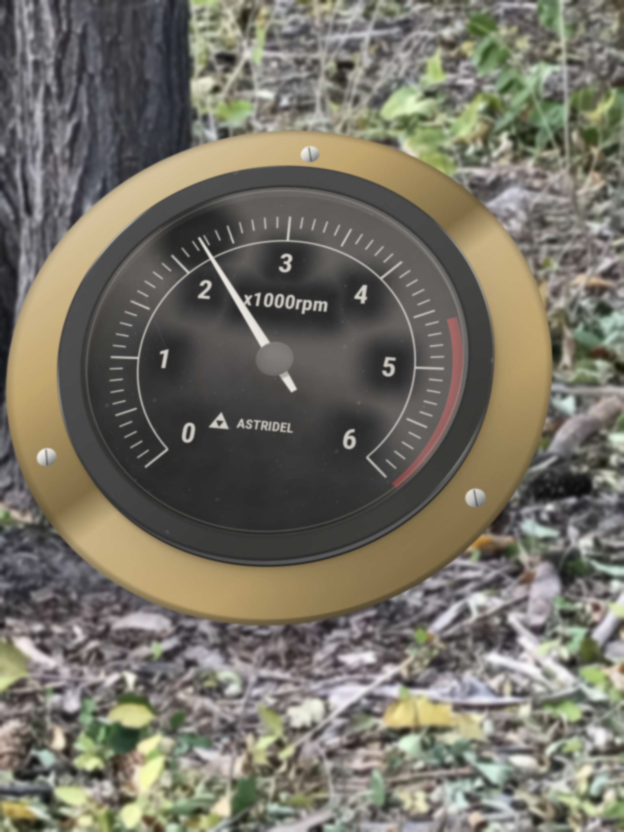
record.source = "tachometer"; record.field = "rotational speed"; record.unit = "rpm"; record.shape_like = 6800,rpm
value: 2250,rpm
